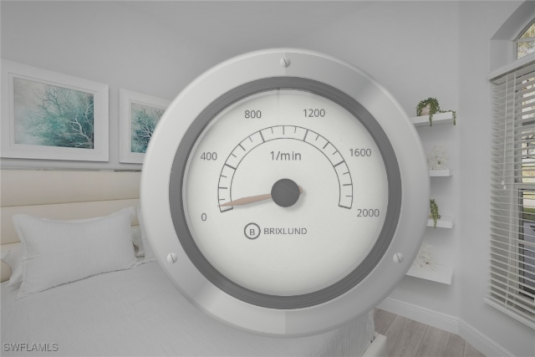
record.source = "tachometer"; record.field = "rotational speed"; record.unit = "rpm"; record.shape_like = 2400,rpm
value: 50,rpm
